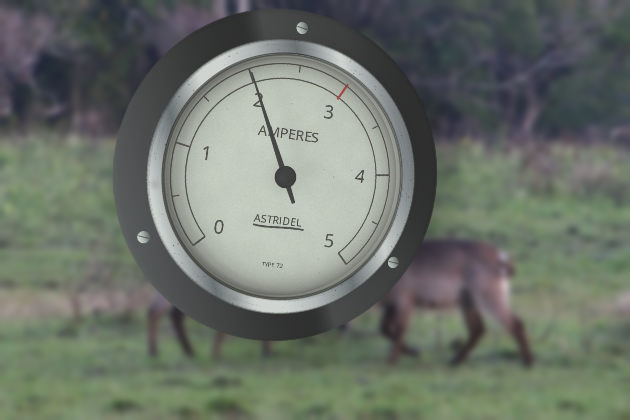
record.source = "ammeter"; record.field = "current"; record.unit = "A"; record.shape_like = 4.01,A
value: 2,A
